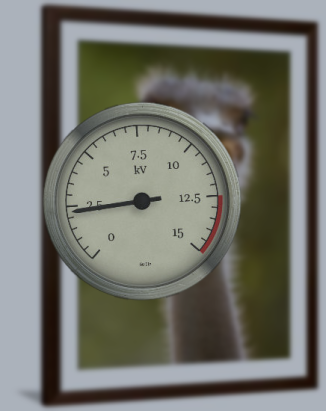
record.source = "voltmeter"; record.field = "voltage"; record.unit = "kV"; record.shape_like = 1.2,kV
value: 2.25,kV
